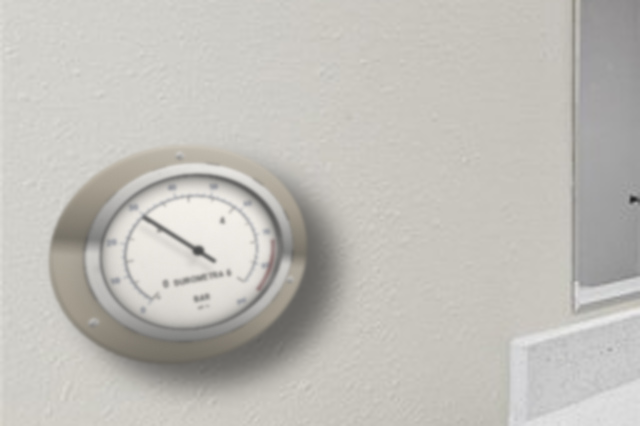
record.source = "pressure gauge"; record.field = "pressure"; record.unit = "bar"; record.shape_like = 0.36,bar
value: 2,bar
